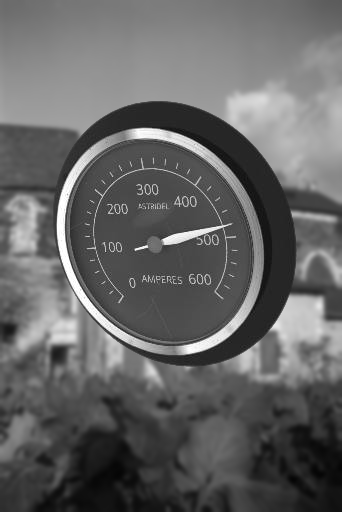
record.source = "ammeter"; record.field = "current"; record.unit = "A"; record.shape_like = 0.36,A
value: 480,A
